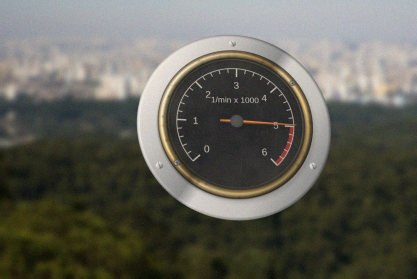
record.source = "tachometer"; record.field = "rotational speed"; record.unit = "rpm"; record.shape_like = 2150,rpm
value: 5000,rpm
